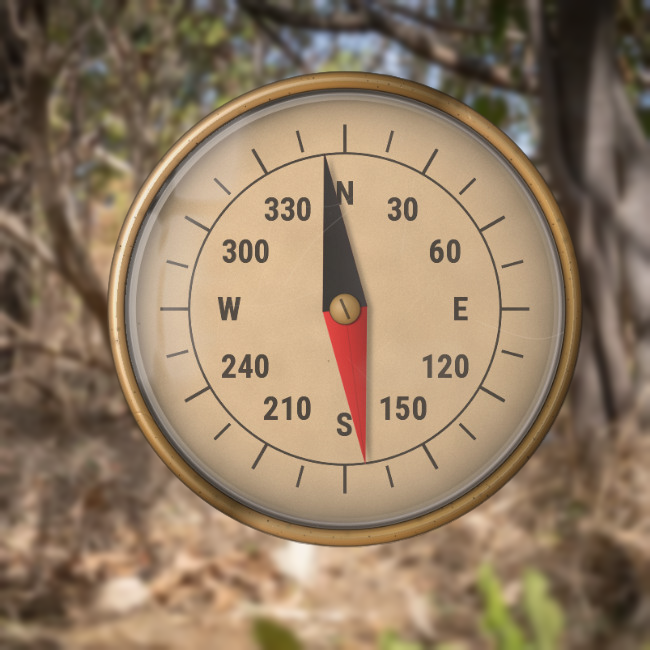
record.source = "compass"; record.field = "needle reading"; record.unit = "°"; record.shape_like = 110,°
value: 172.5,°
